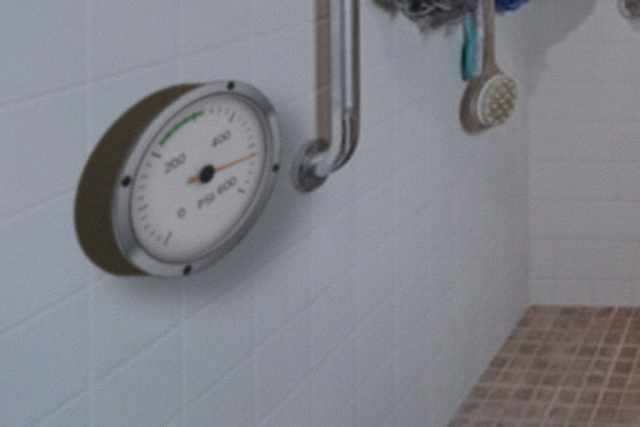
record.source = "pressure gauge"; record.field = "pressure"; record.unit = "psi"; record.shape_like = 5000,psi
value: 520,psi
